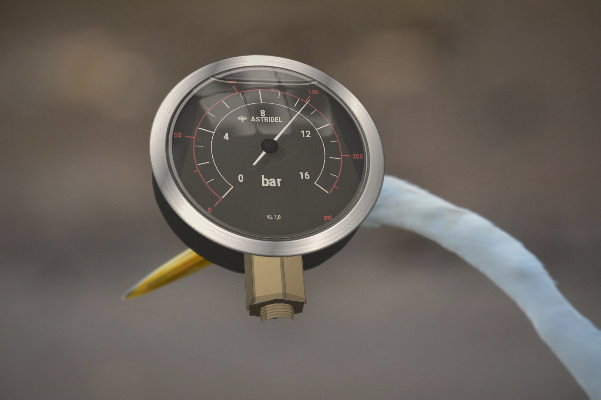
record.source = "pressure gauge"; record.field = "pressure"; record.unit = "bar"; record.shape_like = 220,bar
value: 10.5,bar
